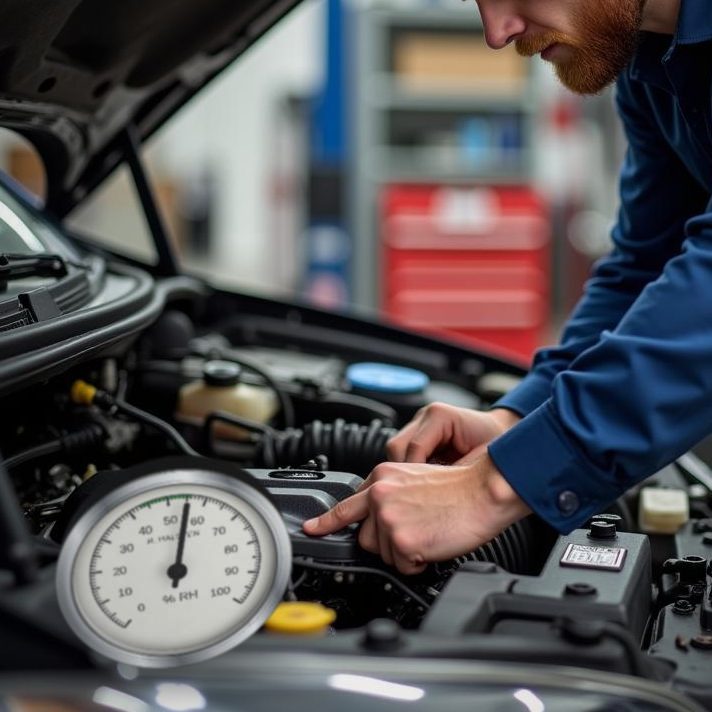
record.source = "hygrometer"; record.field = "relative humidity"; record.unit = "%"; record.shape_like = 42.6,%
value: 55,%
